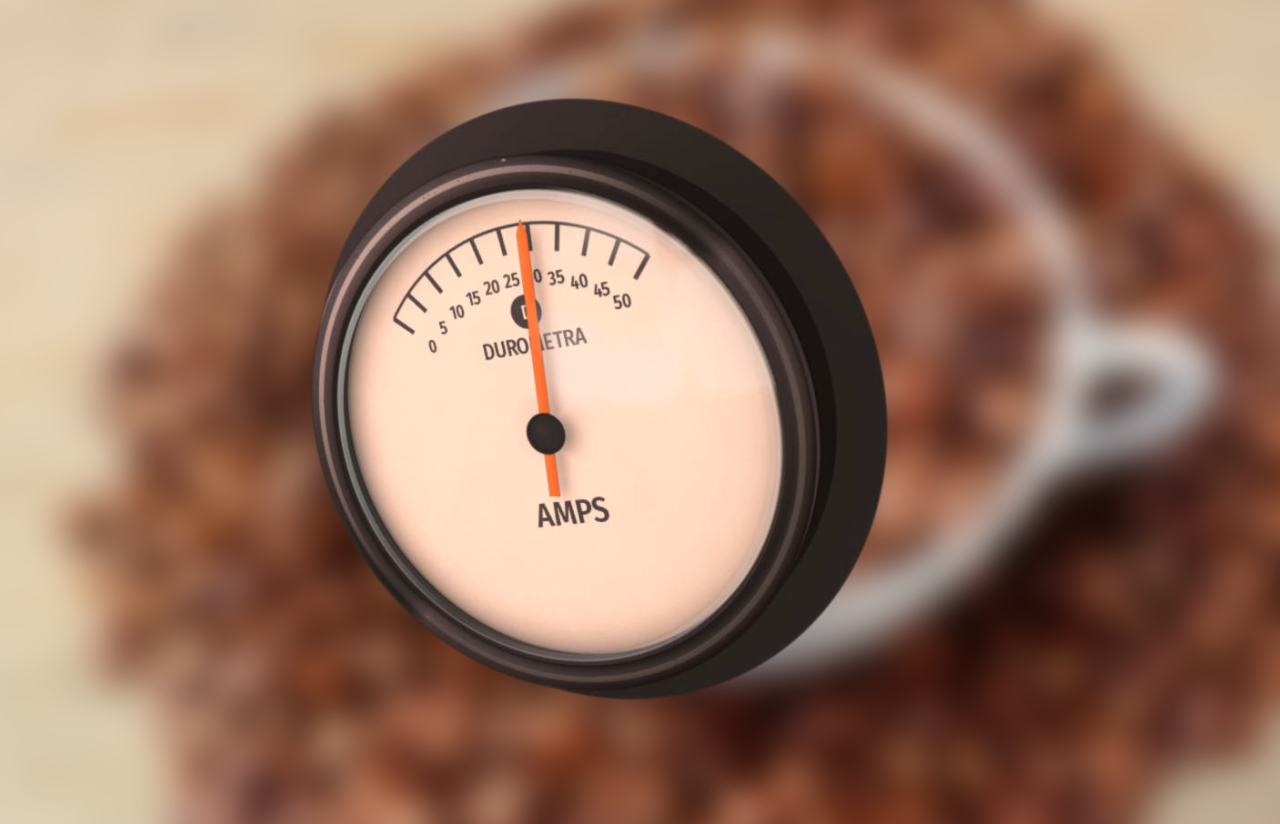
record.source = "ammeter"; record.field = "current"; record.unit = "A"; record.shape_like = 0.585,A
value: 30,A
